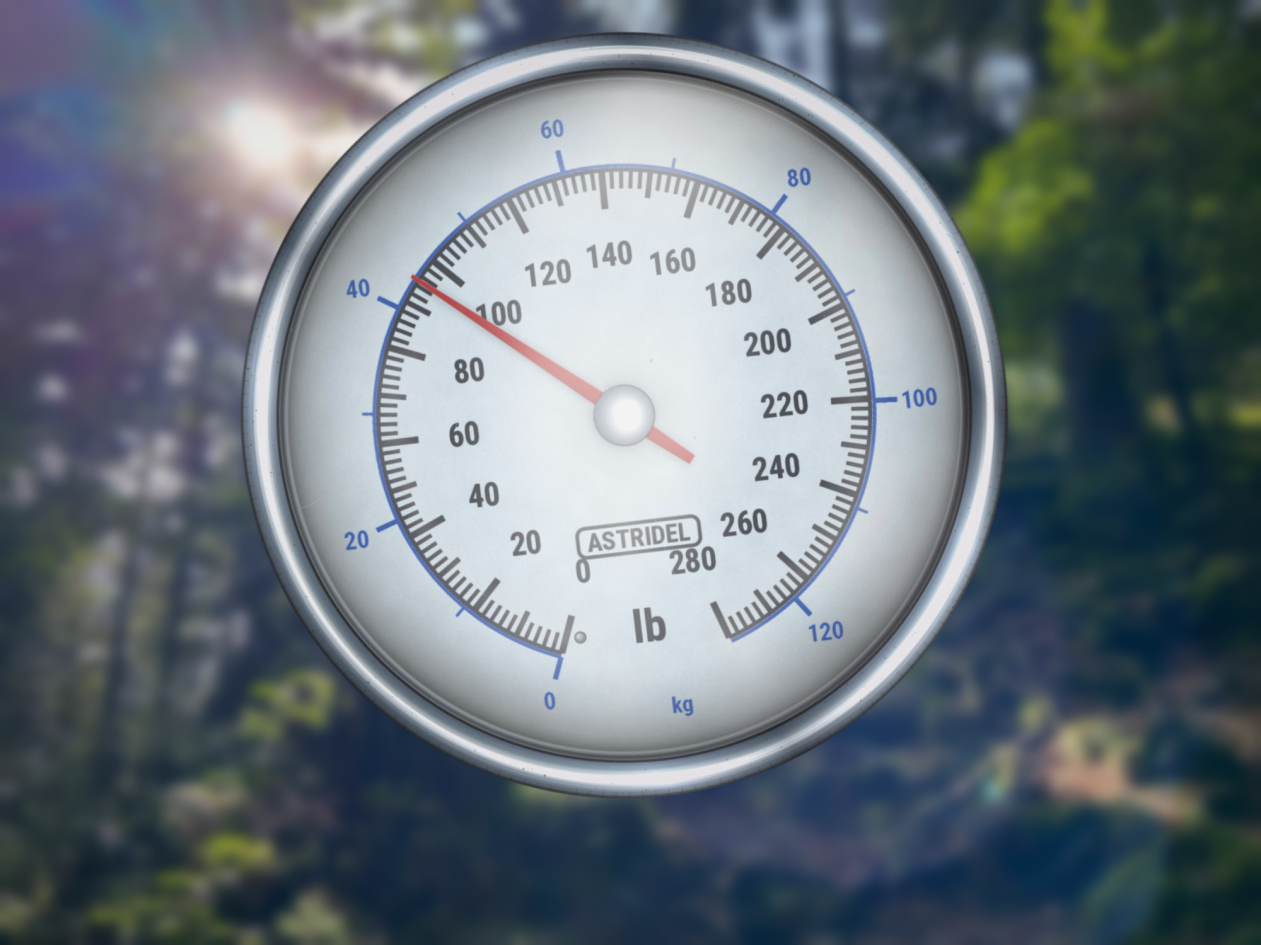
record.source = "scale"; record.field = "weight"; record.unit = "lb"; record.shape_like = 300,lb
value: 95,lb
